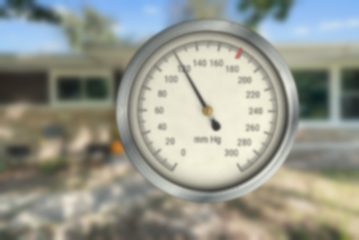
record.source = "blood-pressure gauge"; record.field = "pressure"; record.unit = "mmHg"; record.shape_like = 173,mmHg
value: 120,mmHg
